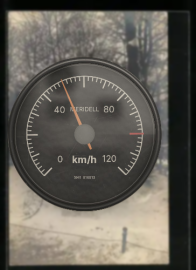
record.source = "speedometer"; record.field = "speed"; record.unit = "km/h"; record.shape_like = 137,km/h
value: 50,km/h
